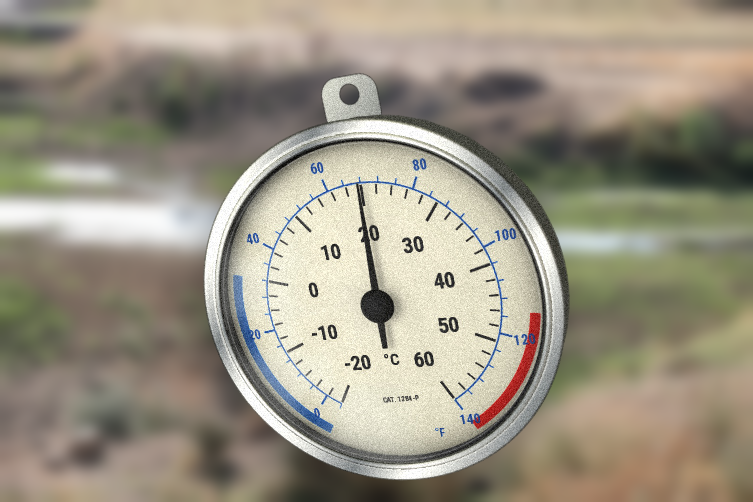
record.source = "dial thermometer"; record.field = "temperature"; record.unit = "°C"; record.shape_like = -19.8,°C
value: 20,°C
